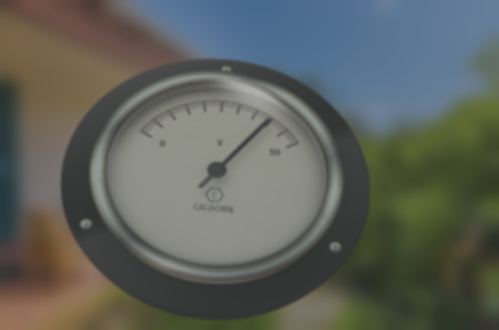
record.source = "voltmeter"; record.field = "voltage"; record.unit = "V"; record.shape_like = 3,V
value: 40,V
